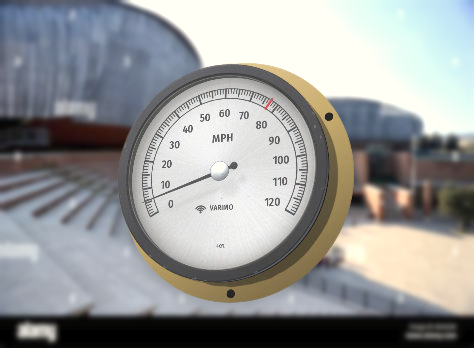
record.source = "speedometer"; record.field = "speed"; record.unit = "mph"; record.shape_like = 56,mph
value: 5,mph
